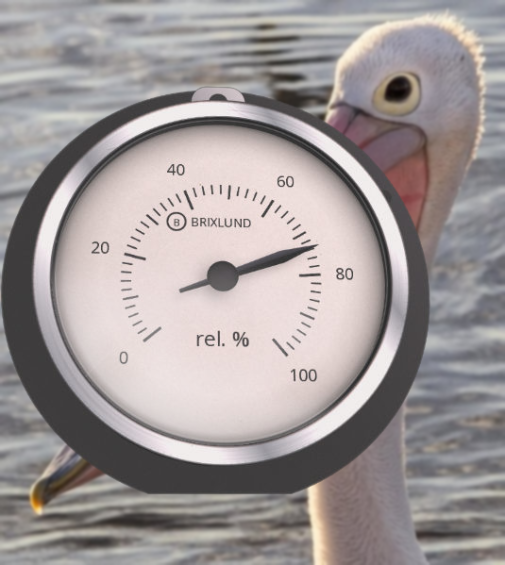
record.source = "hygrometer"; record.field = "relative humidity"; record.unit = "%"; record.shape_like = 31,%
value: 74,%
